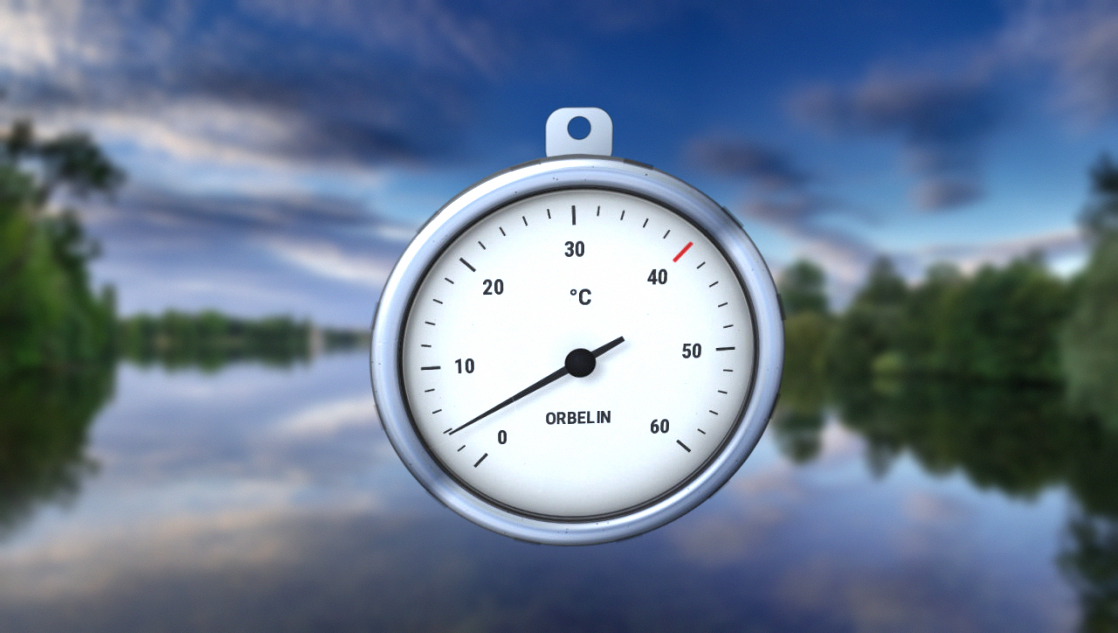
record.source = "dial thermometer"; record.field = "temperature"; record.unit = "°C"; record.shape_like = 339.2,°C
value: 4,°C
